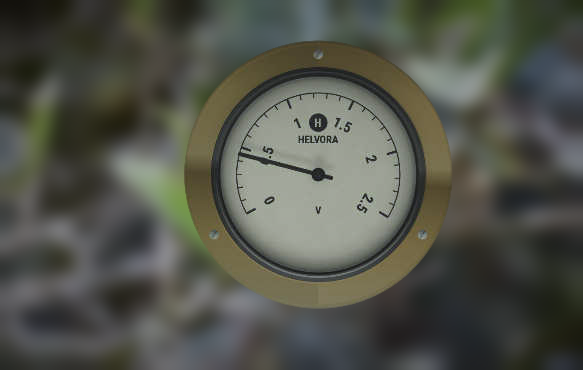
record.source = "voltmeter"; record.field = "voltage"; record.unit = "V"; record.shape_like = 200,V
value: 0.45,V
